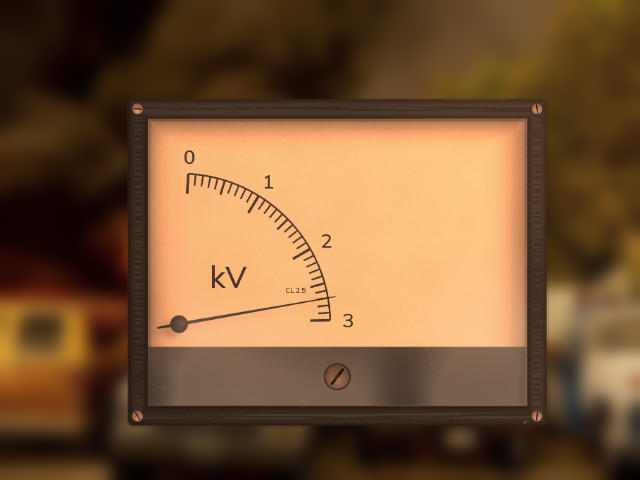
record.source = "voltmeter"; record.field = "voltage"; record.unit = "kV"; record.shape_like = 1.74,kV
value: 2.7,kV
